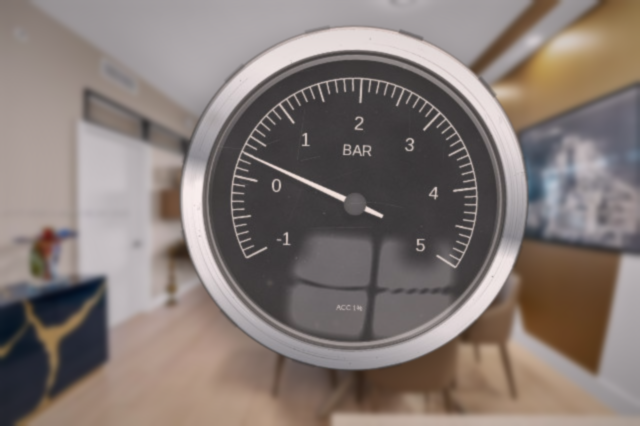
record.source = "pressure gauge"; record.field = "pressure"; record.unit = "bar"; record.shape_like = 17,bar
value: 0.3,bar
